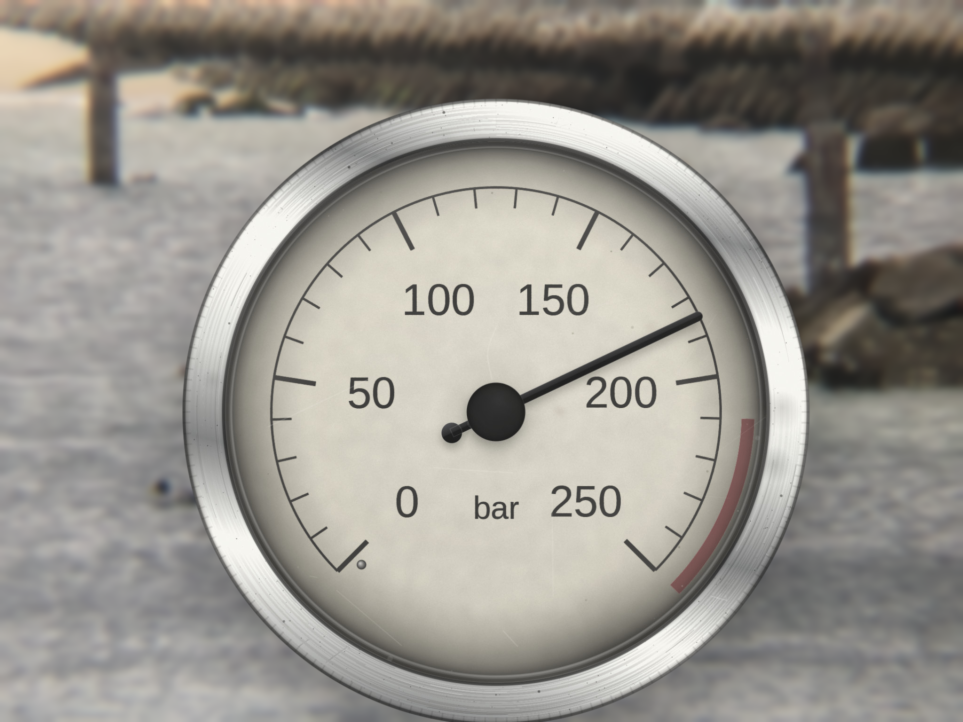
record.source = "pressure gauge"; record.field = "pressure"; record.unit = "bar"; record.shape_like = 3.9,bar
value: 185,bar
